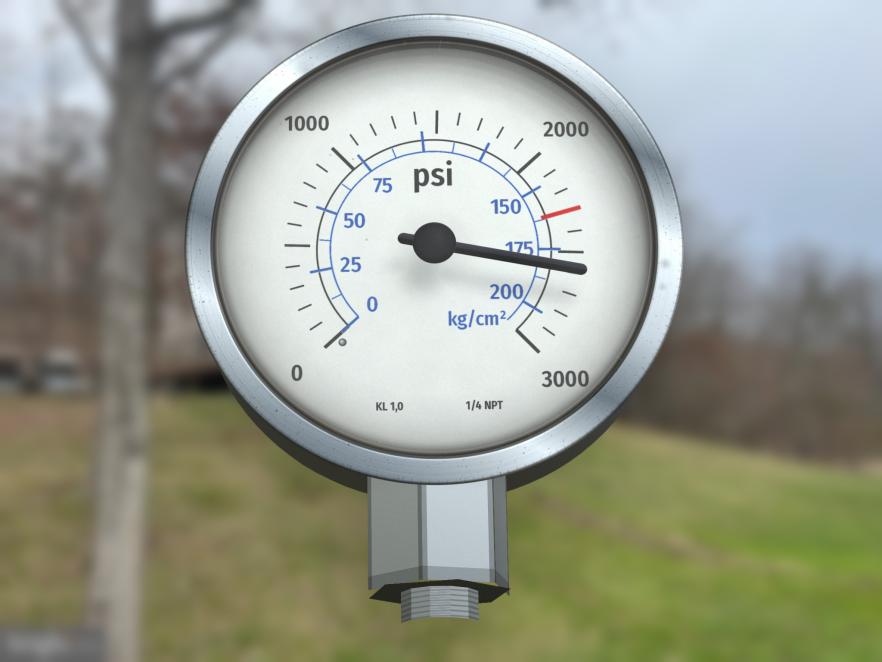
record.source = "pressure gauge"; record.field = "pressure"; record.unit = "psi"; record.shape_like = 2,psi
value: 2600,psi
